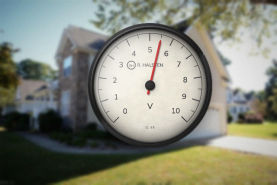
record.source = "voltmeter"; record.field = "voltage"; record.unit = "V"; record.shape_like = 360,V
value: 5.5,V
